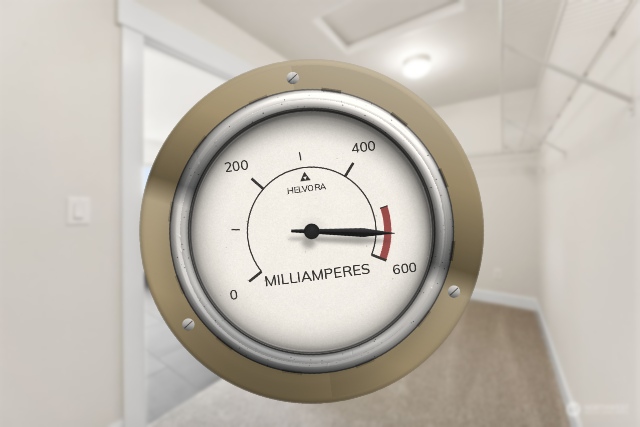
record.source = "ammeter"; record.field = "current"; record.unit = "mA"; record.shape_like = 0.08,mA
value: 550,mA
